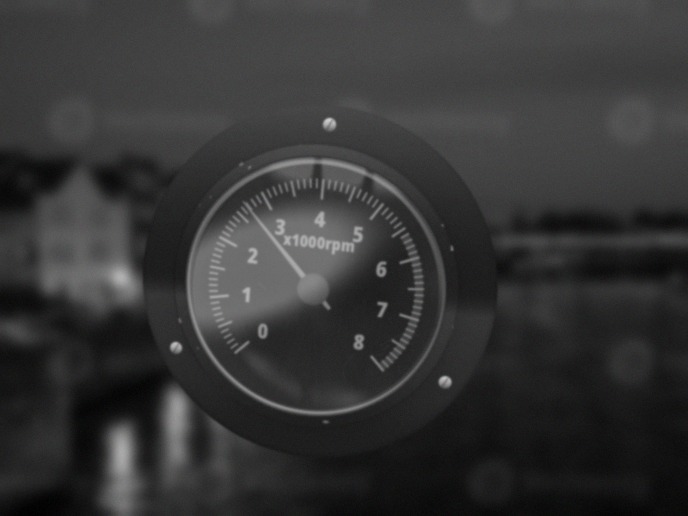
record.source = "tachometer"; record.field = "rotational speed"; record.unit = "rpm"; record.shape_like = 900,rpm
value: 2700,rpm
